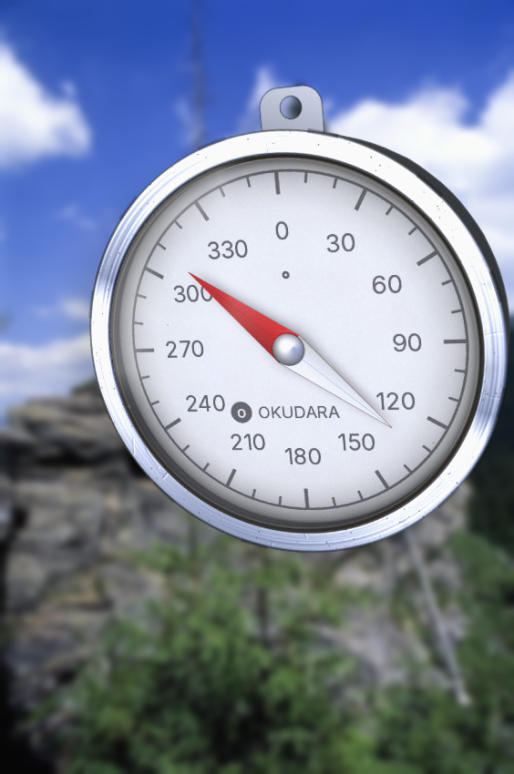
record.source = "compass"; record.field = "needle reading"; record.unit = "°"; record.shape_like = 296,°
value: 310,°
